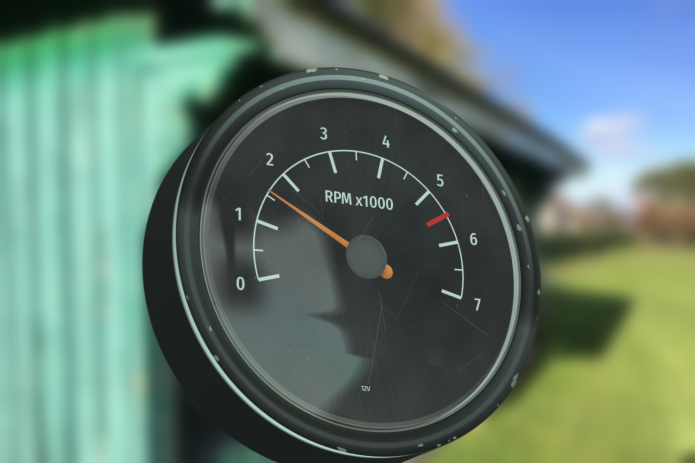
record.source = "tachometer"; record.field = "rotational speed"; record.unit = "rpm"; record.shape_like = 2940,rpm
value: 1500,rpm
